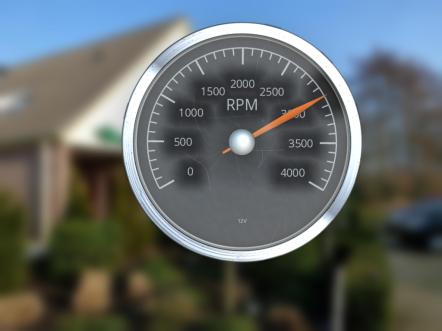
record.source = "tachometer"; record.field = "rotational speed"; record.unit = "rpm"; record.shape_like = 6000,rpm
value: 3000,rpm
